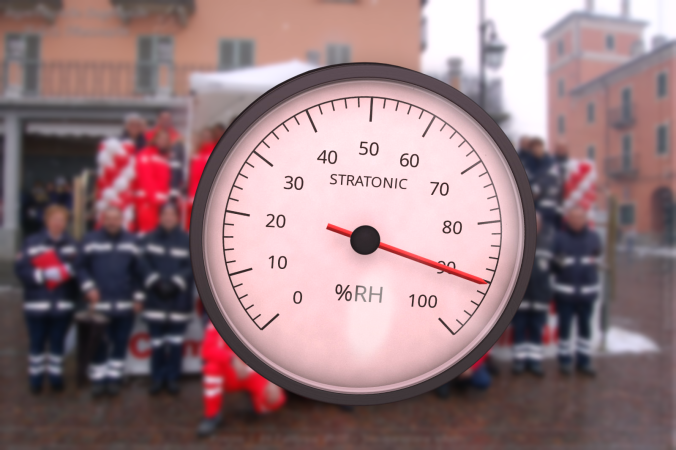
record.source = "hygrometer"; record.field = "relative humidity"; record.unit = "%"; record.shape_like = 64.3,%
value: 90,%
